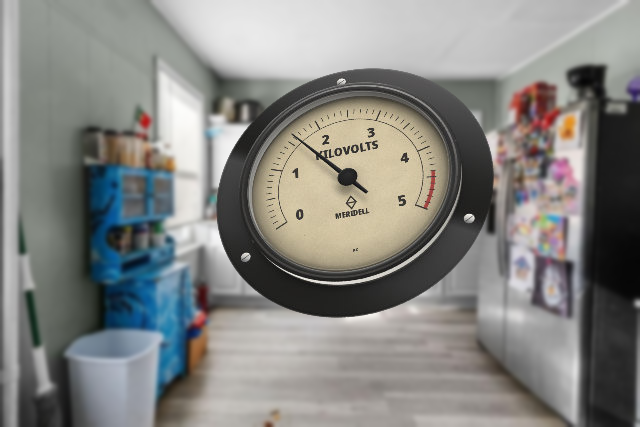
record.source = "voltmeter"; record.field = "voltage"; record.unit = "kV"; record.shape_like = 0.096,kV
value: 1.6,kV
